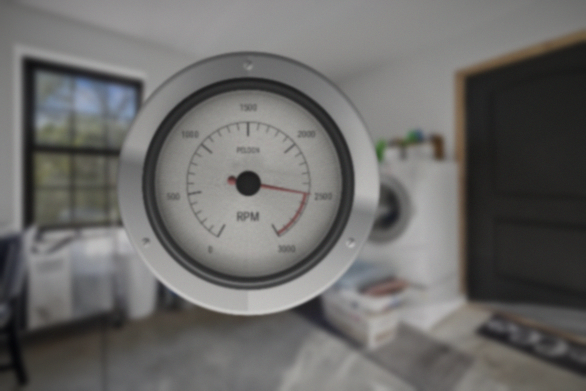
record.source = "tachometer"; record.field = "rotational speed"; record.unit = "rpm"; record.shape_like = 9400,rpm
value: 2500,rpm
